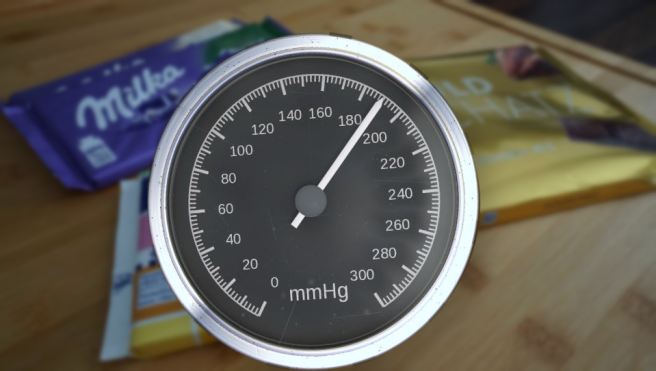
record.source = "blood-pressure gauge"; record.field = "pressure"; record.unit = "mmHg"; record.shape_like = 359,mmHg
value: 190,mmHg
